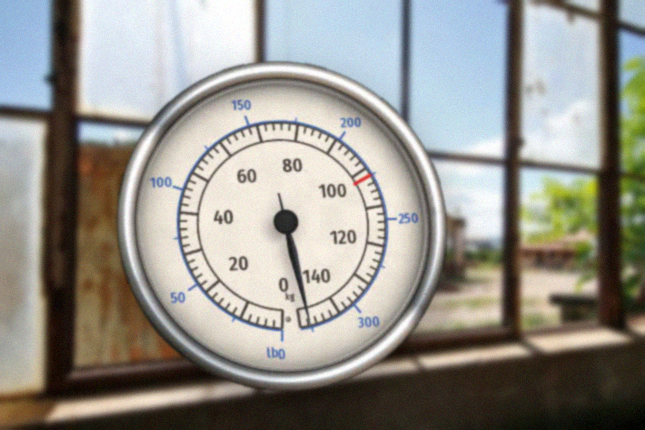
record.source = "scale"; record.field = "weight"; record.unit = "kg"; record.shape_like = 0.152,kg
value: 148,kg
